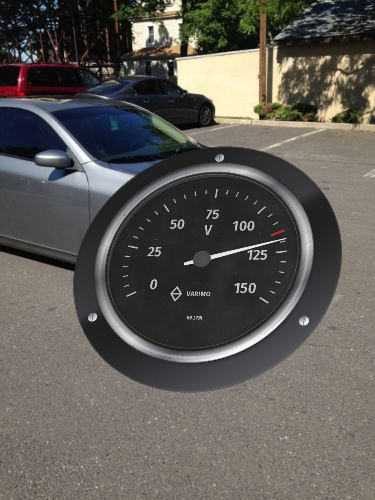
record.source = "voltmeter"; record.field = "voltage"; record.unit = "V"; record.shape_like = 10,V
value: 120,V
